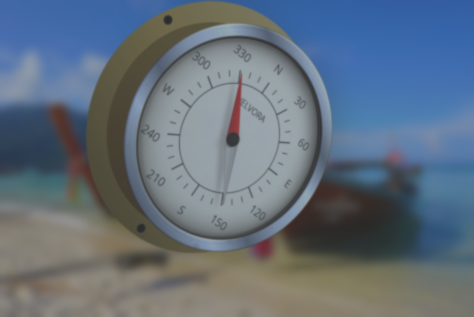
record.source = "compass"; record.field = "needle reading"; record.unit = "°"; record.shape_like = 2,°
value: 330,°
